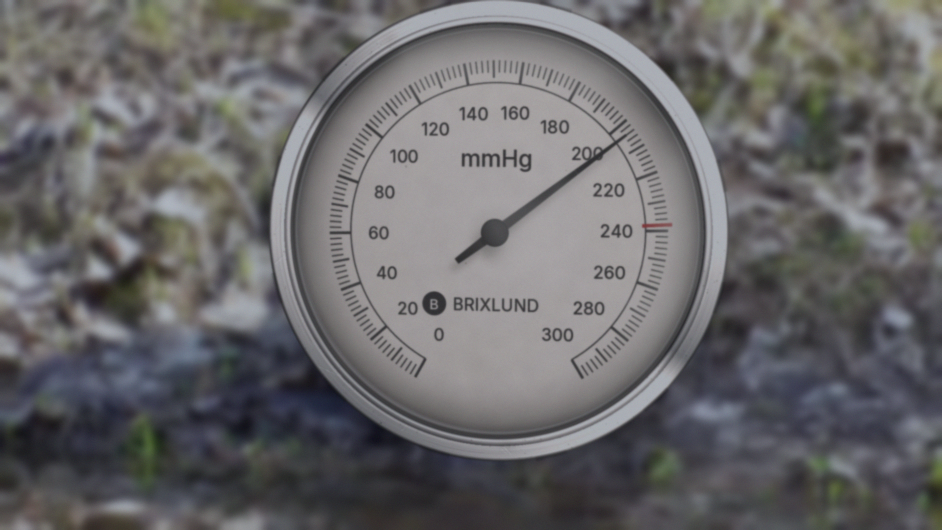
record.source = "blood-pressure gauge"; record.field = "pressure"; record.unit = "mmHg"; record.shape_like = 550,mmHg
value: 204,mmHg
